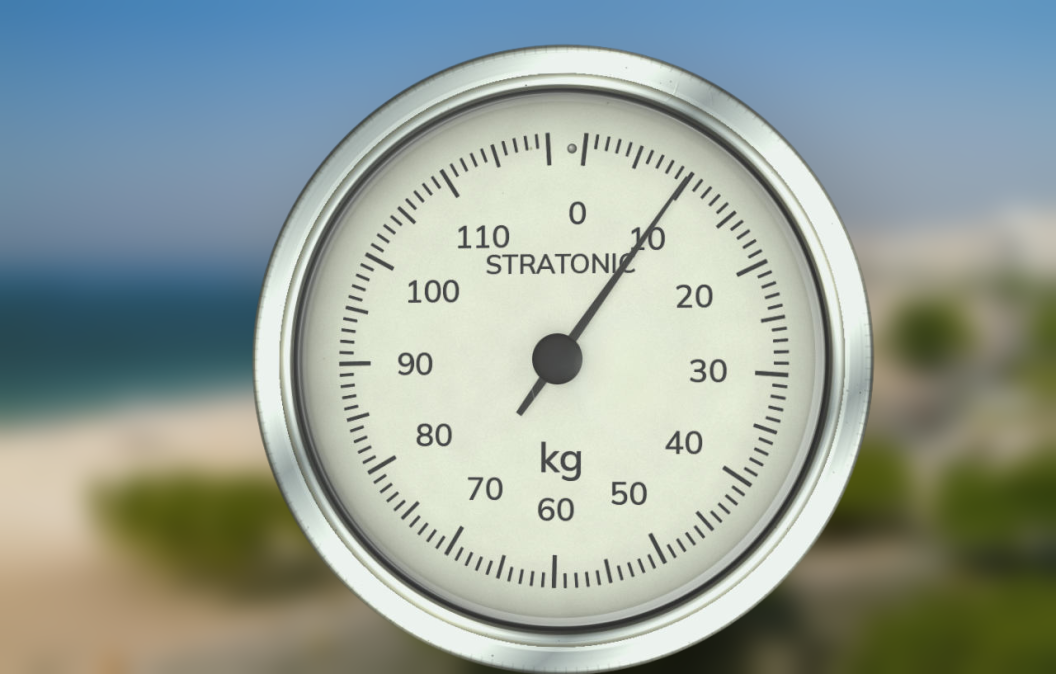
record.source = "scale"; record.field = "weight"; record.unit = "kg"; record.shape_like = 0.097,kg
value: 10,kg
